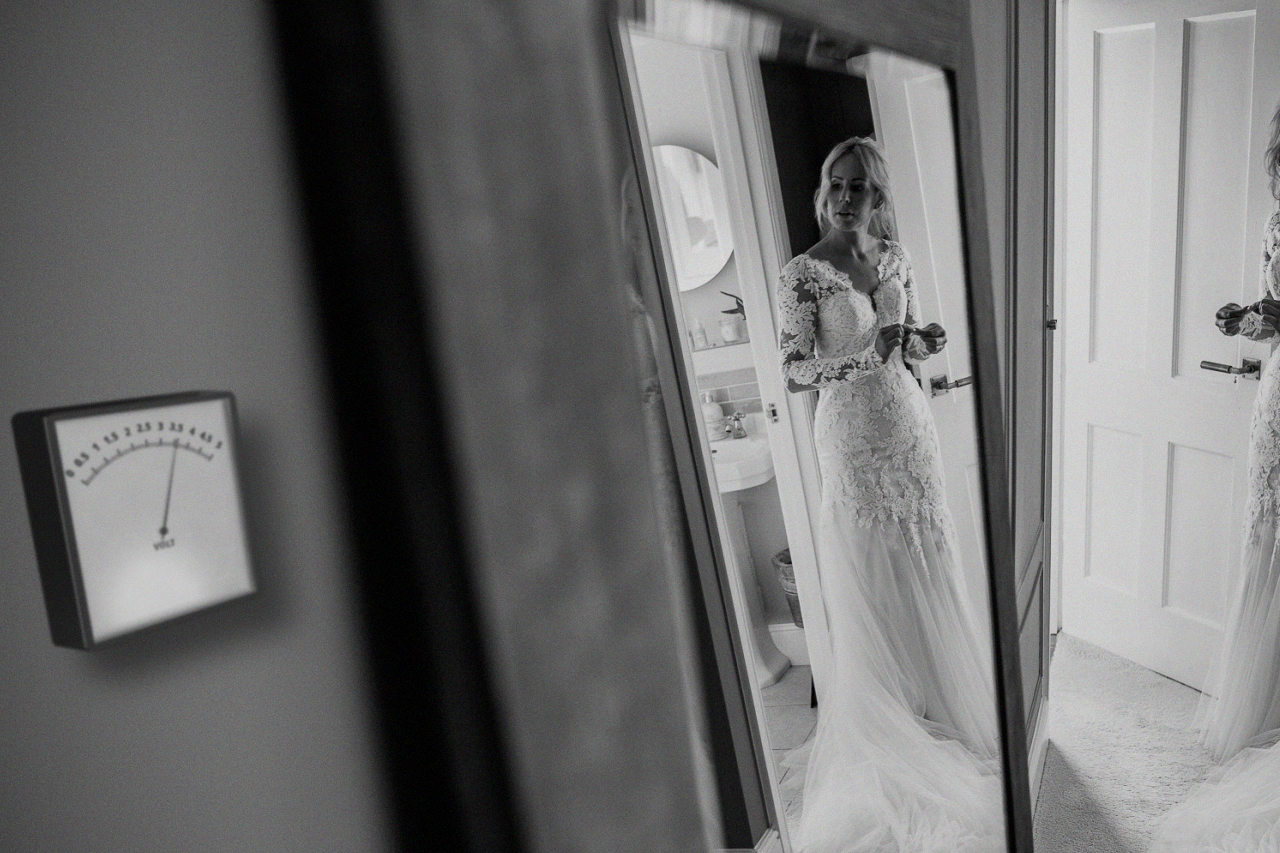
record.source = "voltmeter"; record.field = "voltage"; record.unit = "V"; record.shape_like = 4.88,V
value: 3.5,V
